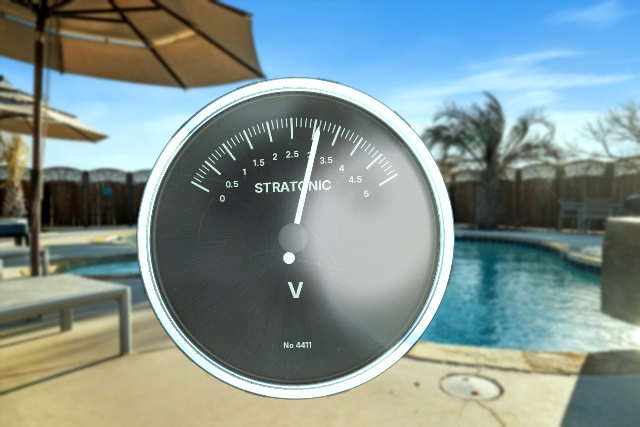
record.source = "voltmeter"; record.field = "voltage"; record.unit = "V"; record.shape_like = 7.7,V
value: 3.1,V
